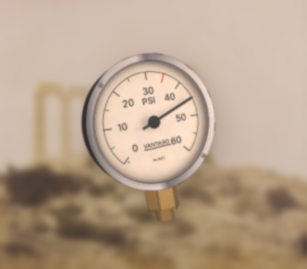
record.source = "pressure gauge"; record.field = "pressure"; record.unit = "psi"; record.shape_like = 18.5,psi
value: 45,psi
